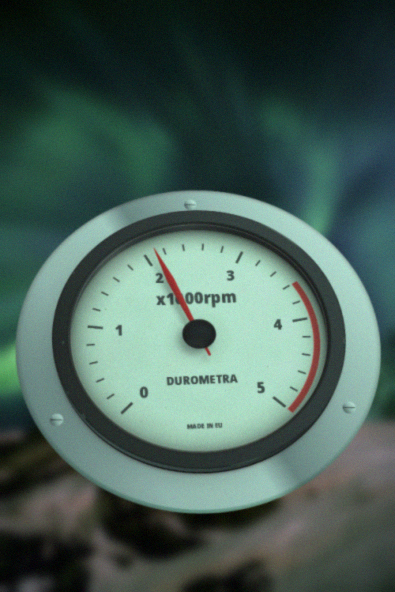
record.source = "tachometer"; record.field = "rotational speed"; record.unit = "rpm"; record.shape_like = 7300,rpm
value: 2100,rpm
